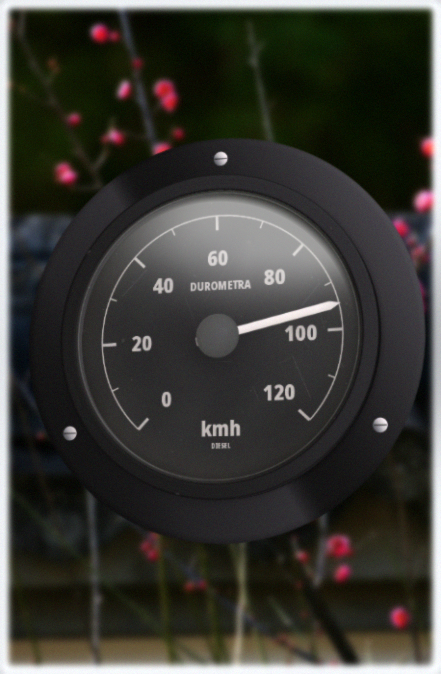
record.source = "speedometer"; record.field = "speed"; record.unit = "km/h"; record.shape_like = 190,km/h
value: 95,km/h
